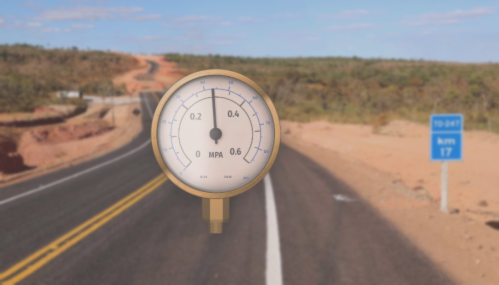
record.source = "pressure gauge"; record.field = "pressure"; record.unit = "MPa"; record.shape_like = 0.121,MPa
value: 0.3,MPa
